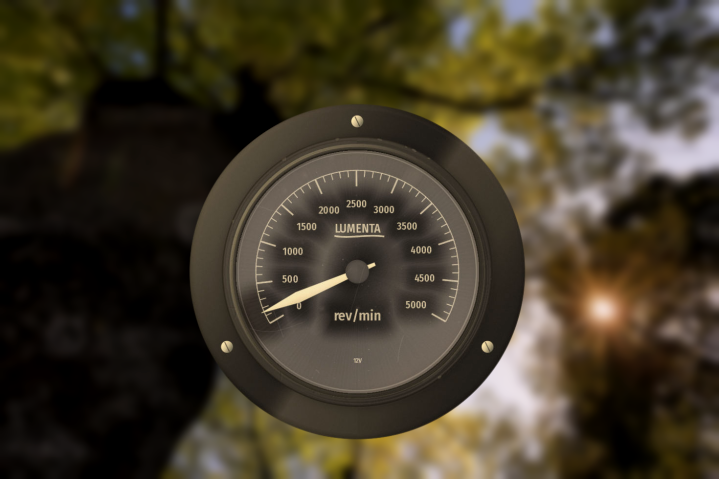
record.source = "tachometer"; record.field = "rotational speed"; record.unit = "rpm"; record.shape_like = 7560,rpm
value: 150,rpm
